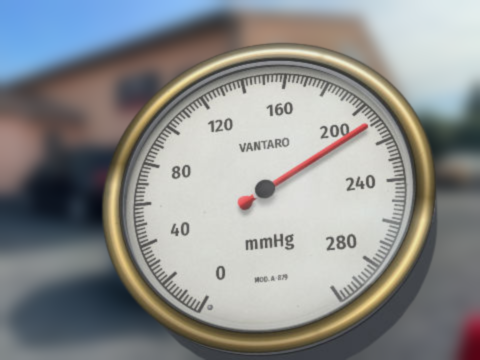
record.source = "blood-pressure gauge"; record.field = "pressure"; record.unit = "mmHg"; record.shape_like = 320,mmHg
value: 210,mmHg
